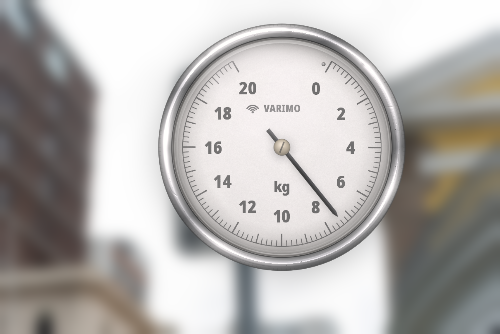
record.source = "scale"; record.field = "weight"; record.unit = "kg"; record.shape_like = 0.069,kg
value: 7.4,kg
